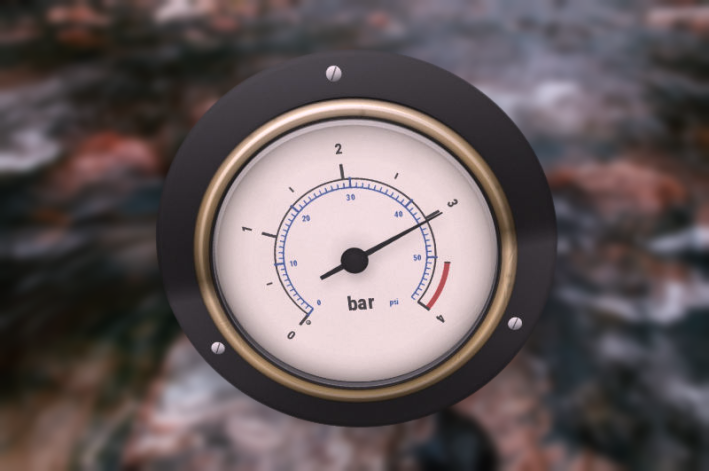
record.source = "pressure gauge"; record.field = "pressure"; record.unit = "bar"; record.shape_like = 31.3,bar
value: 3,bar
